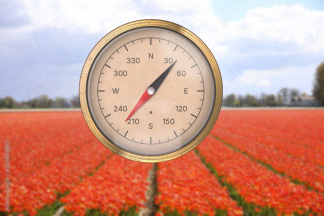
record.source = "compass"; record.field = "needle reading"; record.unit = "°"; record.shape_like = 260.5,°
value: 220,°
